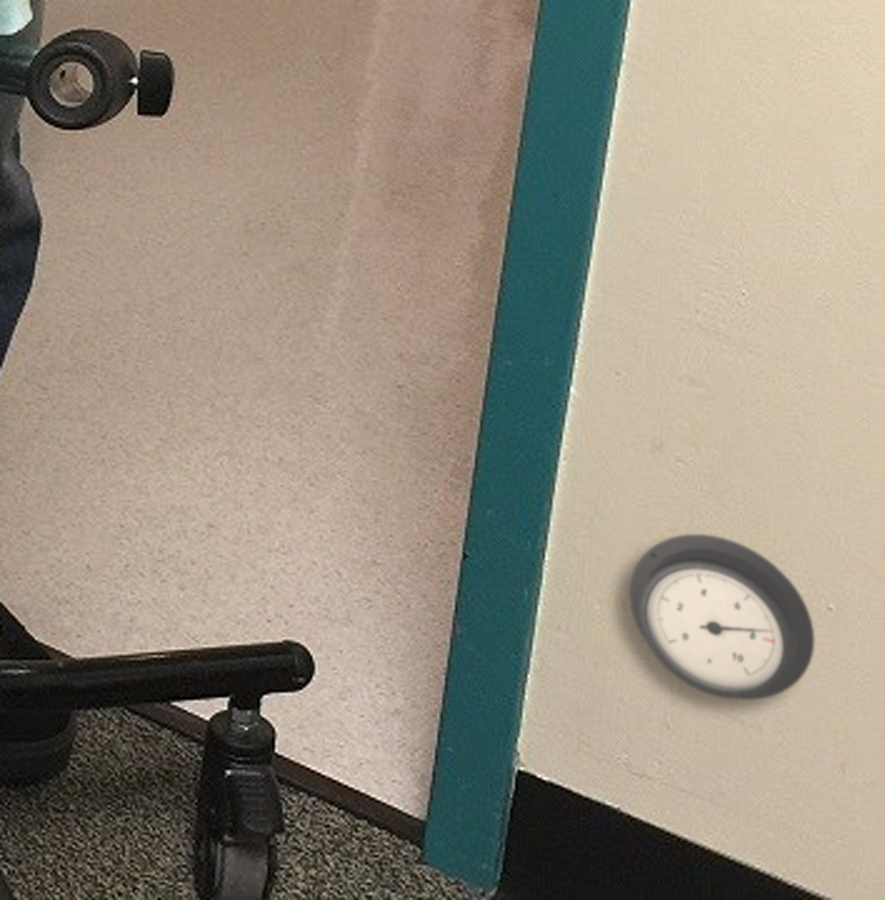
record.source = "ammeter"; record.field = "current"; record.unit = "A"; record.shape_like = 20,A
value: 7.5,A
